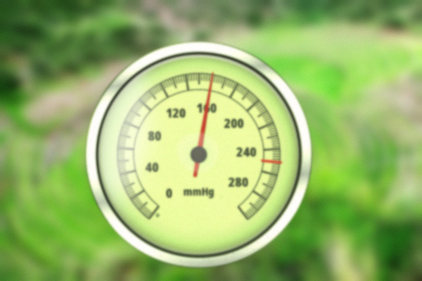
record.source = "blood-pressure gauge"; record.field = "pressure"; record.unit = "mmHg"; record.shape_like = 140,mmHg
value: 160,mmHg
